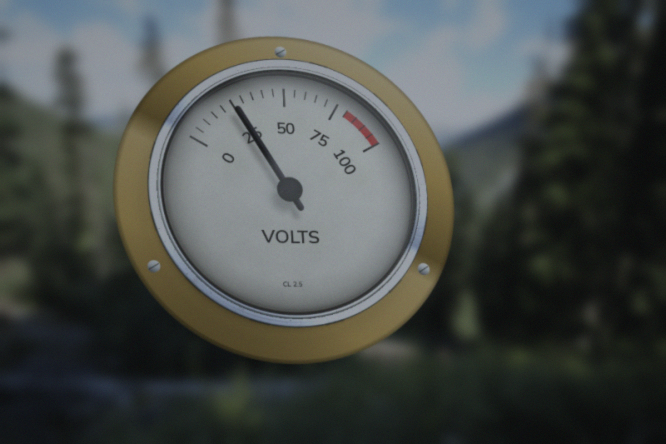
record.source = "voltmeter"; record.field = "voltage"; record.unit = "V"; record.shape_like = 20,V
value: 25,V
